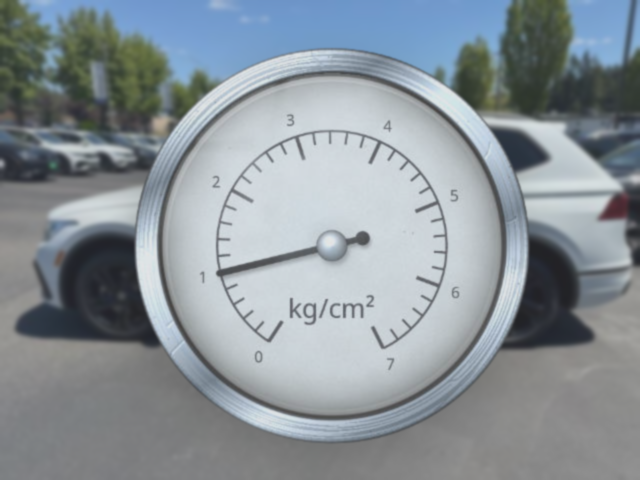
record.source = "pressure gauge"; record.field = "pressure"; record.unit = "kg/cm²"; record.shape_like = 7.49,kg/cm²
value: 1,kg/cm²
